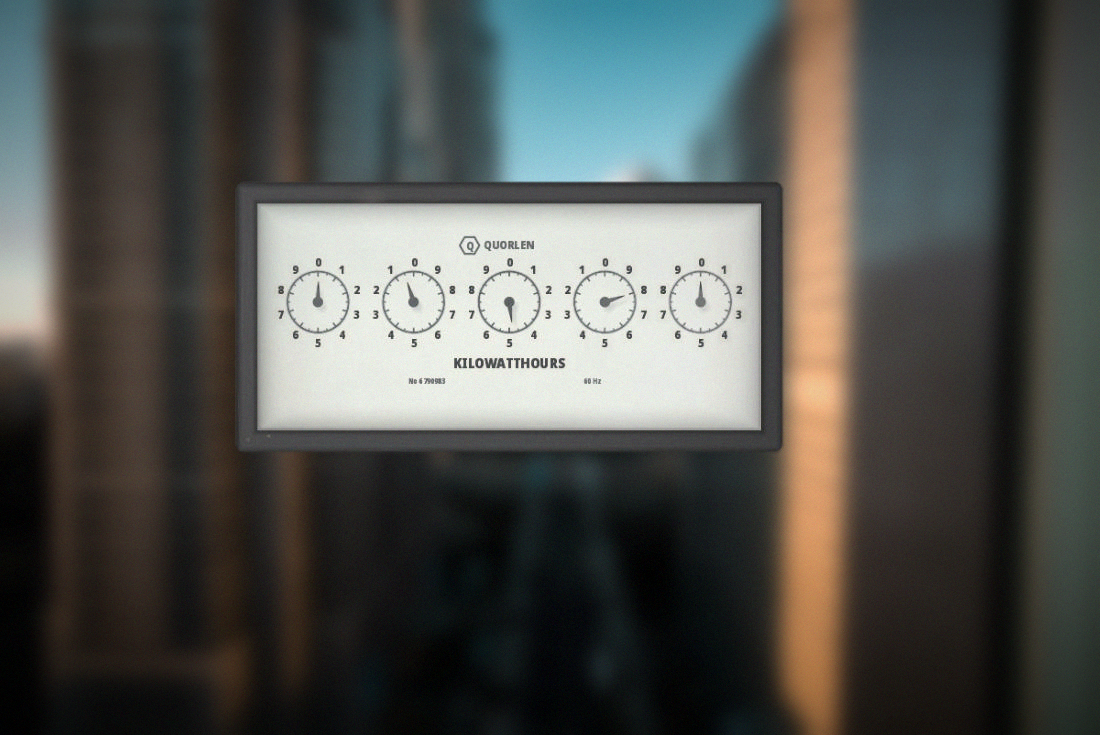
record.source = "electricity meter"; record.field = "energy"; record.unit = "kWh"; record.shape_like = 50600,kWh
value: 480,kWh
